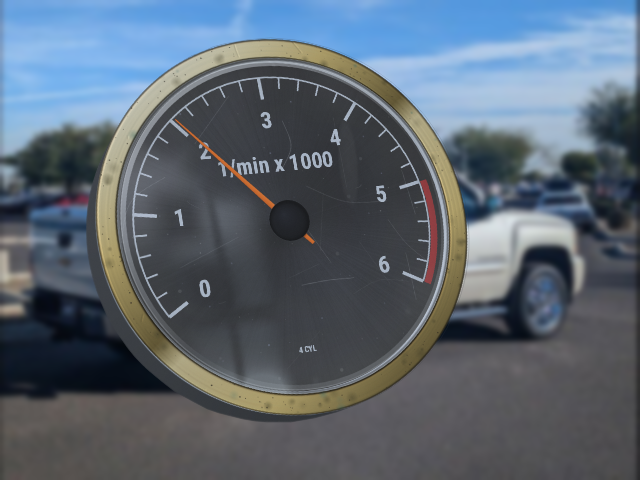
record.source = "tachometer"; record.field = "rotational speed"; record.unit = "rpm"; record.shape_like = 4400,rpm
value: 2000,rpm
